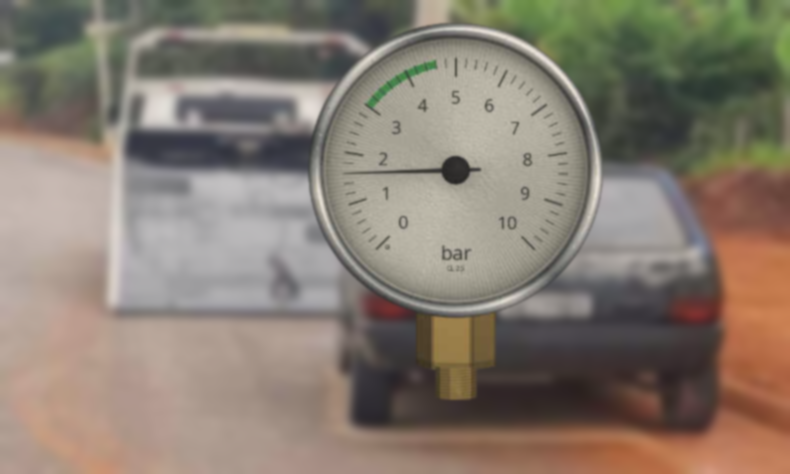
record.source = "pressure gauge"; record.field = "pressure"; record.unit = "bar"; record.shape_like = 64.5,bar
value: 1.6,bar
